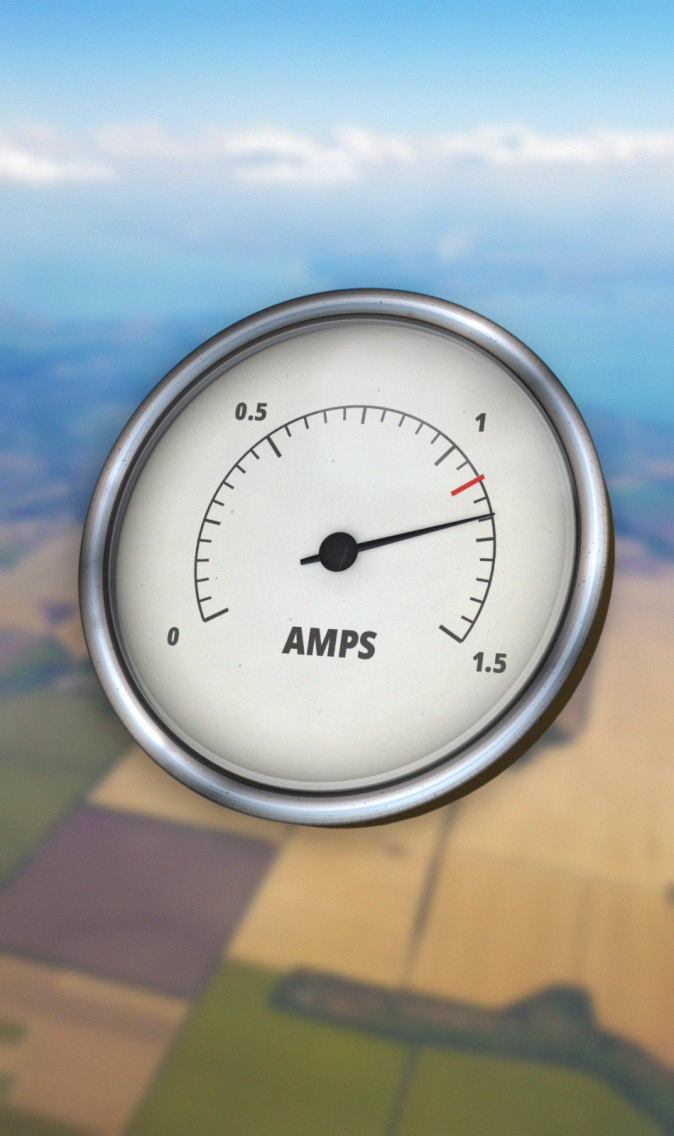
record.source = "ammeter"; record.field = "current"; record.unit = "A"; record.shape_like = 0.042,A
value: 1.2,A
